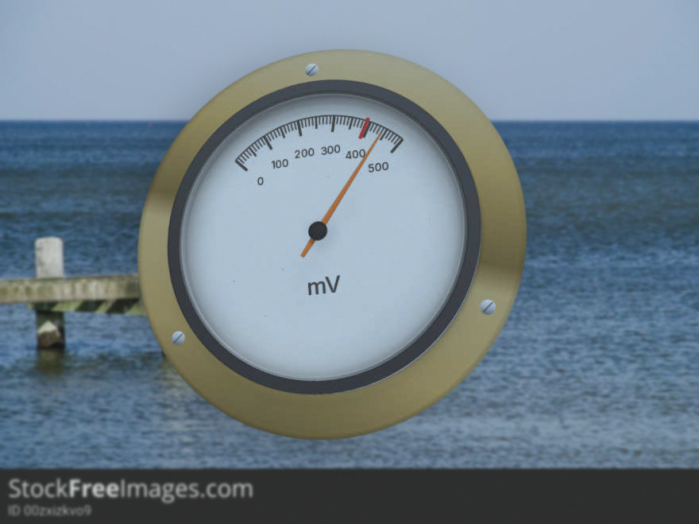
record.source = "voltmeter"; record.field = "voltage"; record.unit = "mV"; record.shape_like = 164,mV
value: 450,mV
